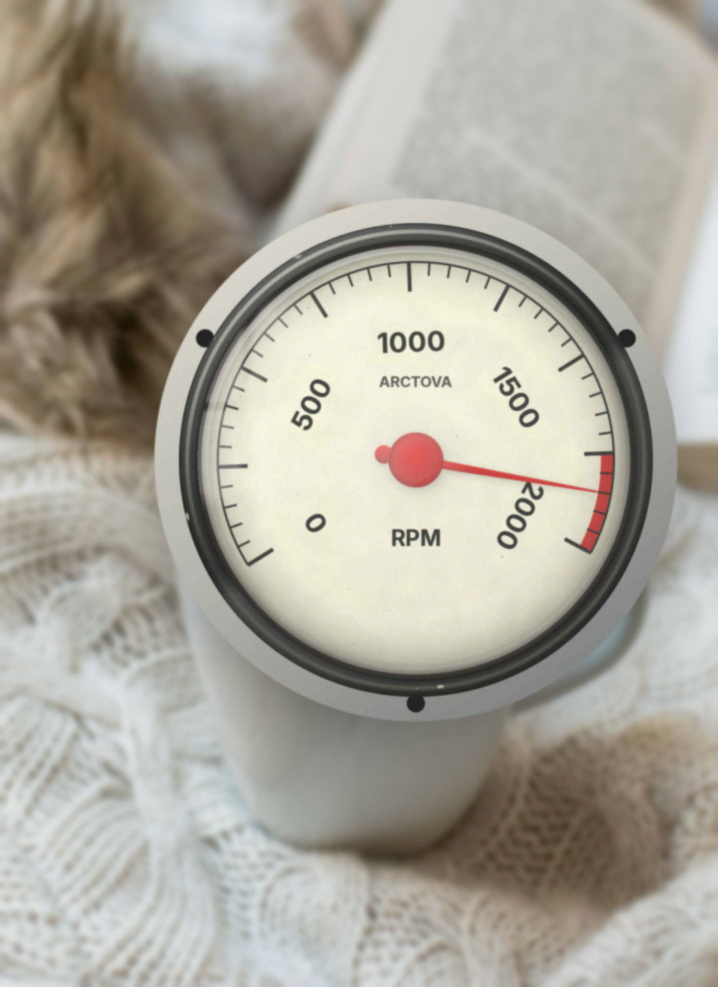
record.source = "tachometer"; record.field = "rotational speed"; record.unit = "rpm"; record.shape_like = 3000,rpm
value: 1850,rpm
